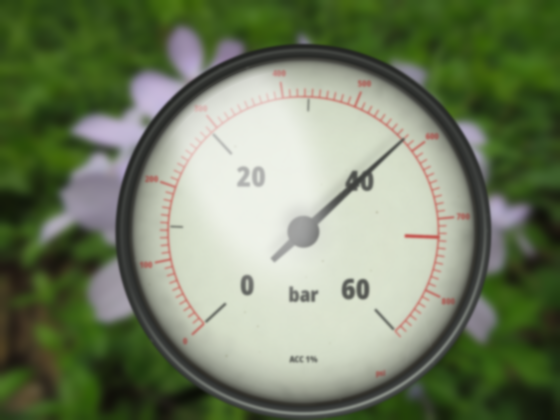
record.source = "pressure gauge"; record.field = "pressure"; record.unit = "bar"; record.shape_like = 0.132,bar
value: 40,bar
